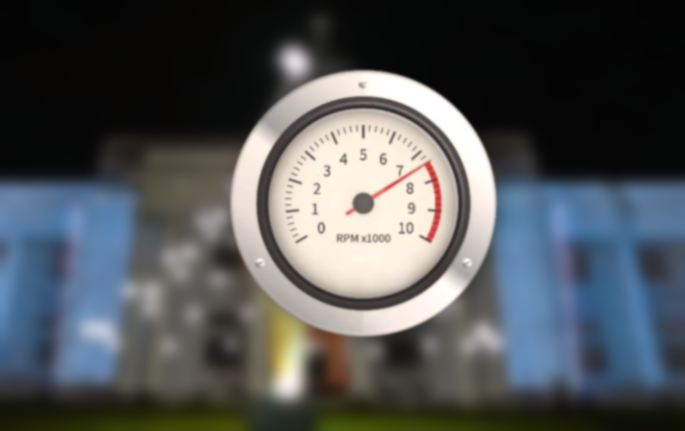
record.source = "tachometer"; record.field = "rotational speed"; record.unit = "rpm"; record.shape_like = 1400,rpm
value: 7400,rpm
